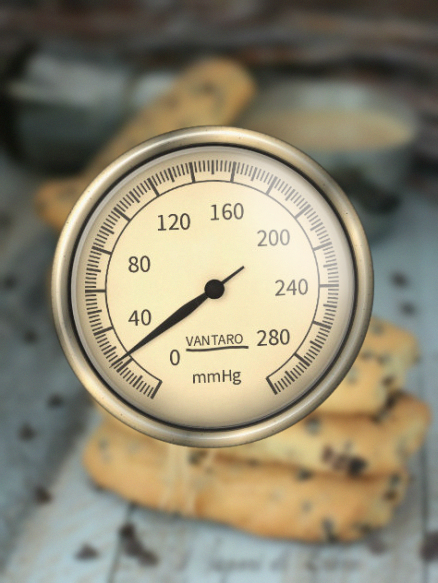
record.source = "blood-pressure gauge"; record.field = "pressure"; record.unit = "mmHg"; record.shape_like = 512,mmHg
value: 24,mmHg
